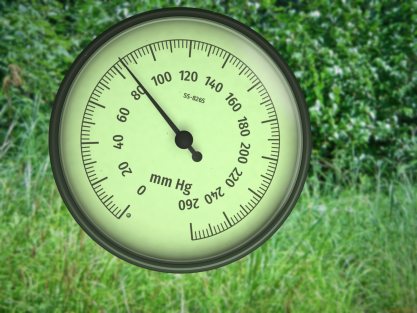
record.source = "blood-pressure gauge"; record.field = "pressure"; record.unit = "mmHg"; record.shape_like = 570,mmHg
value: 84,mmHg
